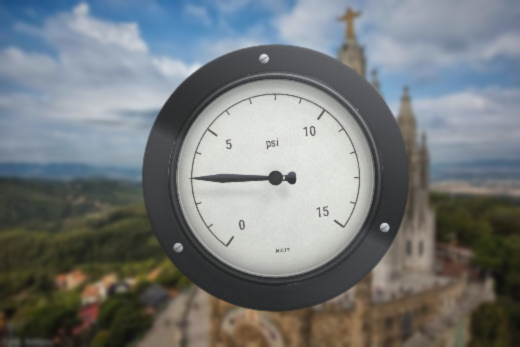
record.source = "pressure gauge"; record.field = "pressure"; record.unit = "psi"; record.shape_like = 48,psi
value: 3,psi
